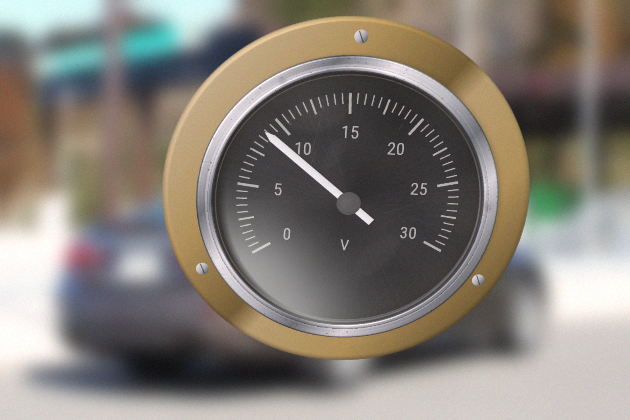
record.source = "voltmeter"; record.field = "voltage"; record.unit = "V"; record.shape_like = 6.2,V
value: 9,V
